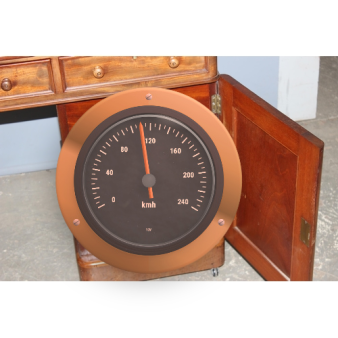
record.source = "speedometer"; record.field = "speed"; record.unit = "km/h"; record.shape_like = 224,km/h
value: 110,km/h
